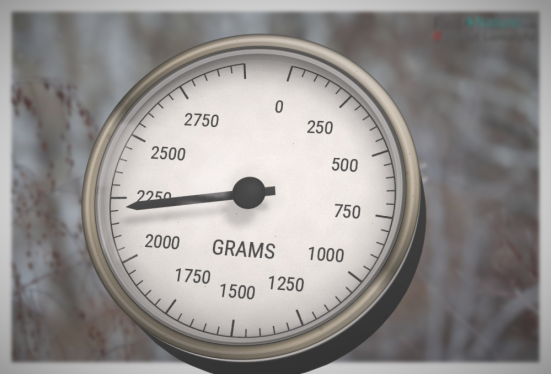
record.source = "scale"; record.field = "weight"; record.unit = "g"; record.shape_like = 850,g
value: 2200,g
